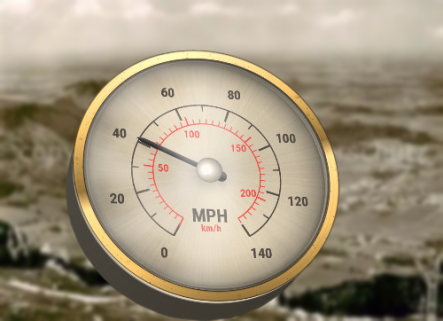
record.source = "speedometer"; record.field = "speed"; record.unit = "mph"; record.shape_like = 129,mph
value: 40,mph
